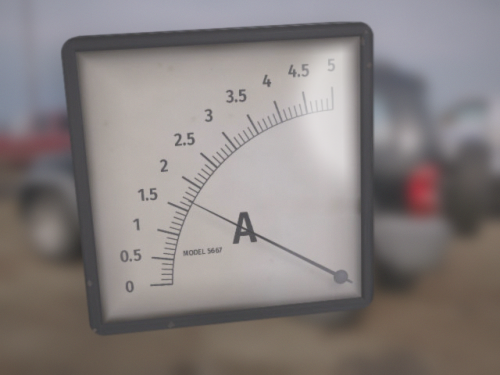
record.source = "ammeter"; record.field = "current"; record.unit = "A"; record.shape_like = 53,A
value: 1.7,A
